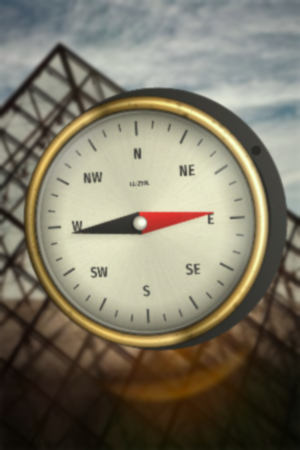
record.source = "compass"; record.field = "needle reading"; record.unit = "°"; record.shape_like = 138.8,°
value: 85,°
